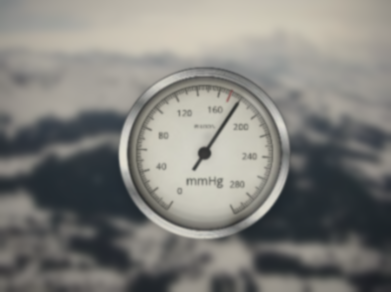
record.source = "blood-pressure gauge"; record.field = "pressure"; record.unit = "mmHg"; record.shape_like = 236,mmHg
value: 180,mmHg
